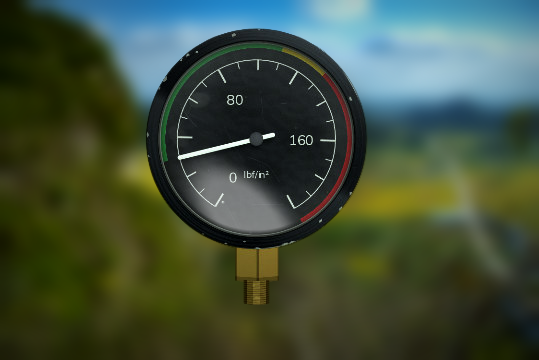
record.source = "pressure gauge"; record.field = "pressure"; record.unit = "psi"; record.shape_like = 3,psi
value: 30,psi
